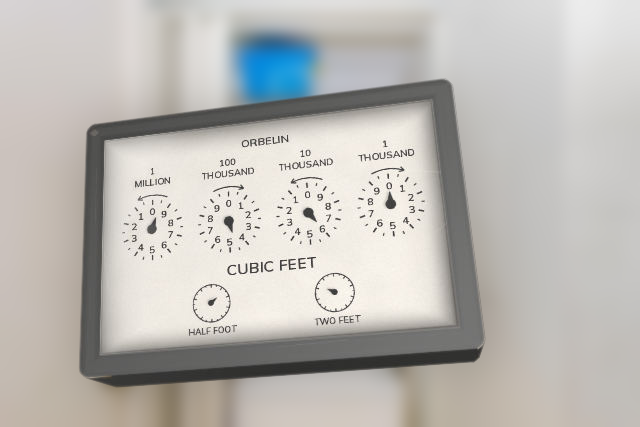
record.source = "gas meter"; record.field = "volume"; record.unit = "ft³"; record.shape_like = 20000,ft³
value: 946000,ft³
